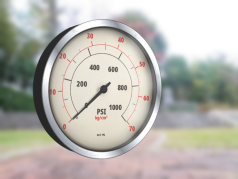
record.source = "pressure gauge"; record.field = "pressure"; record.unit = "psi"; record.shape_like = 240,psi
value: 0,psi
